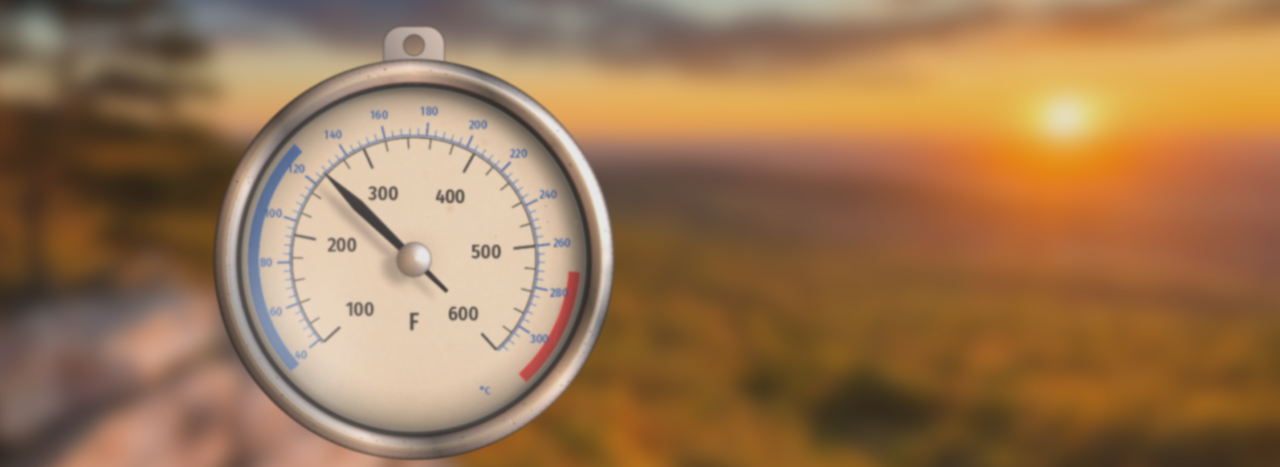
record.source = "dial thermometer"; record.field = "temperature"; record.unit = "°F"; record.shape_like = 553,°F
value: 260,°F
